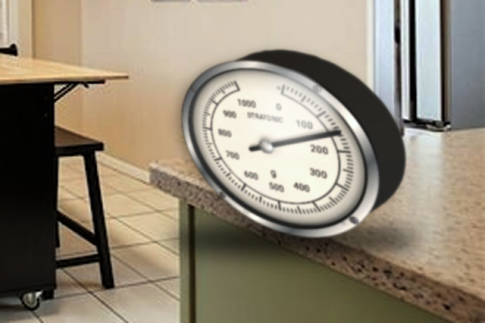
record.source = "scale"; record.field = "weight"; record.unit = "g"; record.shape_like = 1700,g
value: 150,g
